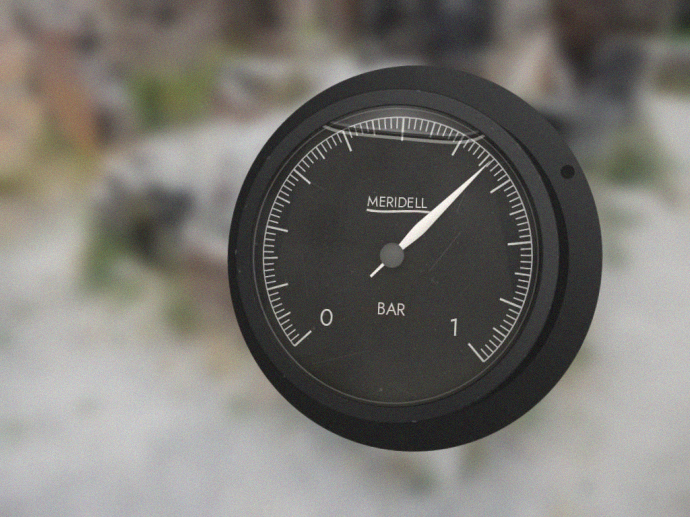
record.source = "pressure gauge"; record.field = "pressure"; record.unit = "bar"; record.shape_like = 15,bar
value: 0.66,bar
